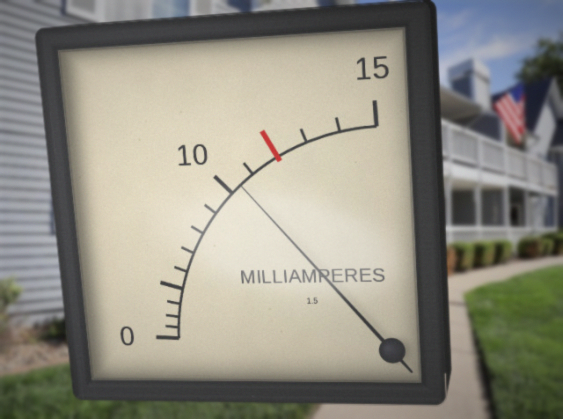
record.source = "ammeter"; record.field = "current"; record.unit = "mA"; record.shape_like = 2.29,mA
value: 10.5,mA
